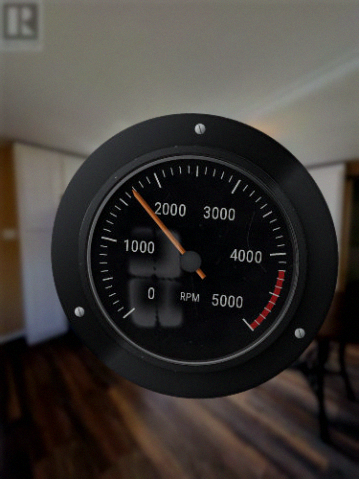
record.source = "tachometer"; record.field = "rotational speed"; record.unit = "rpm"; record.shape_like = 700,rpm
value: 1700,rpm
